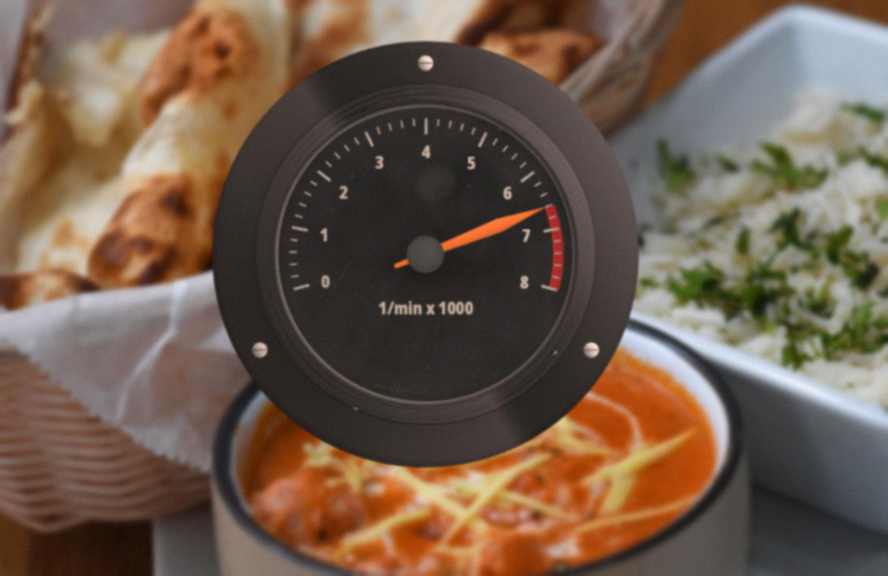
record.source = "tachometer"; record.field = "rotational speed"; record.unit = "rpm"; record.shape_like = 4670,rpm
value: 6600,rpm
